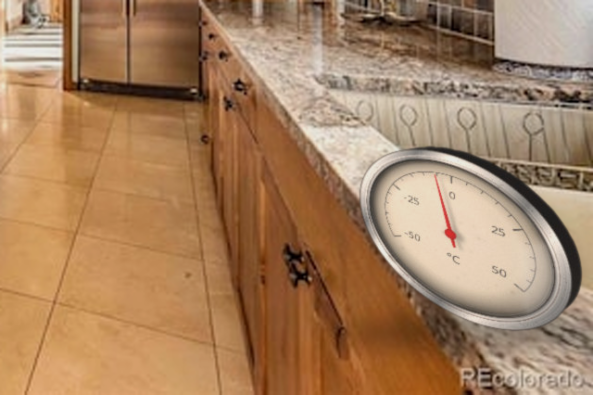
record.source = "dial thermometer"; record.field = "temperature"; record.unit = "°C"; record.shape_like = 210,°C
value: -5,°C
